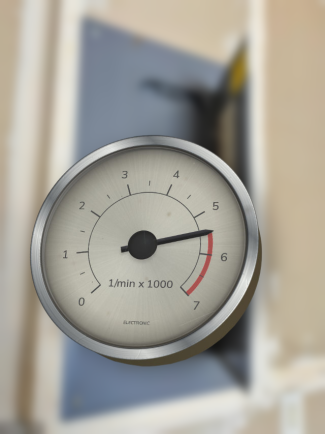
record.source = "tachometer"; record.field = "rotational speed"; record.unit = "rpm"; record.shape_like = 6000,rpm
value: 5500,rpm
